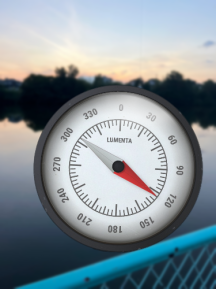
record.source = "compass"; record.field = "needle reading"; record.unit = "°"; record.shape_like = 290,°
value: 125,°
